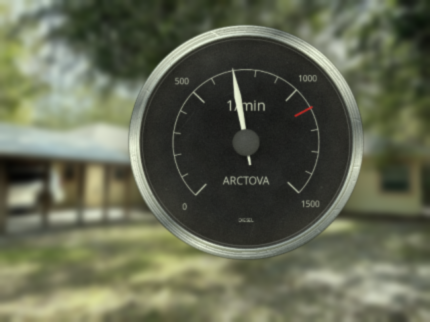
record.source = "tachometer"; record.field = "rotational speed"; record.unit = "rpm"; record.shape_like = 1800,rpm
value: 700,rpm
